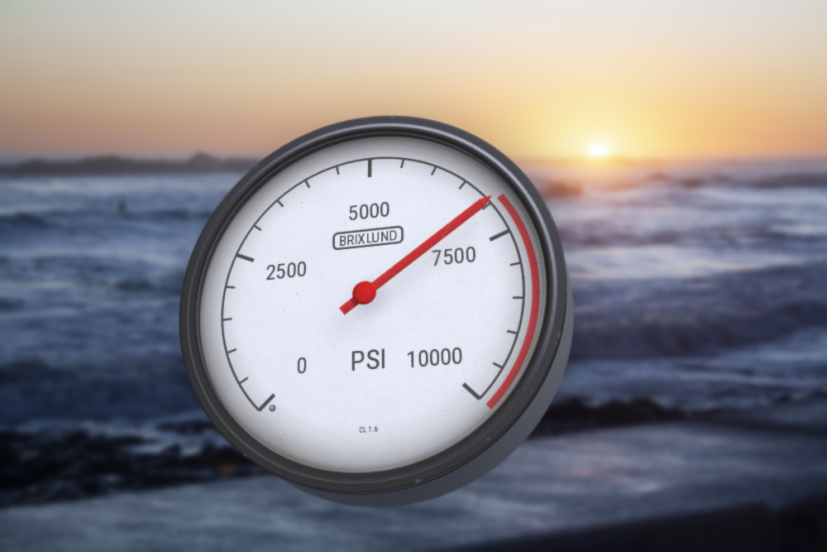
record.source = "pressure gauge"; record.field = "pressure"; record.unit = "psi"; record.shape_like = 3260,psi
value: 7000,psi
